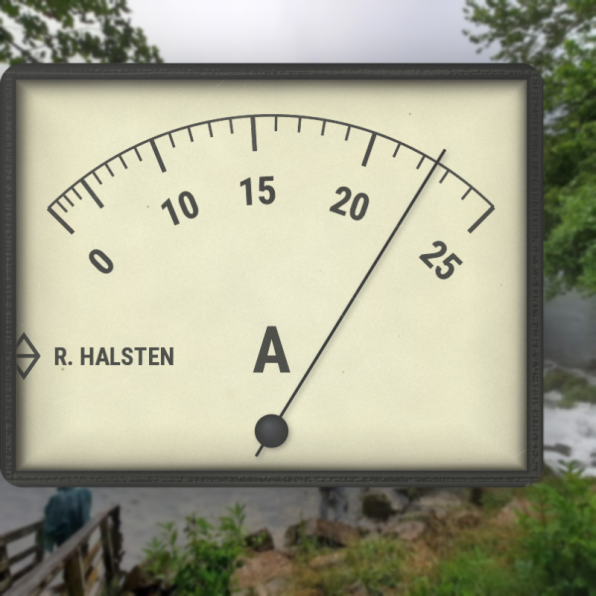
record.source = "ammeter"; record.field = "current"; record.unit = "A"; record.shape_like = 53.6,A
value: 22.5,A
